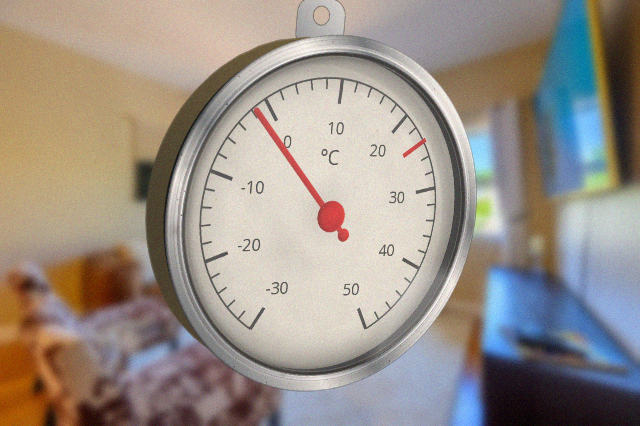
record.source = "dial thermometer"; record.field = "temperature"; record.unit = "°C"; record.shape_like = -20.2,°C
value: -2,°C
